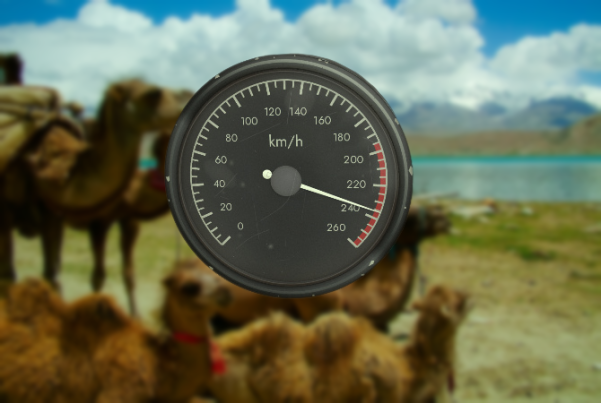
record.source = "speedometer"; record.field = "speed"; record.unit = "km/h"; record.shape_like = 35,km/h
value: 235,km/h
